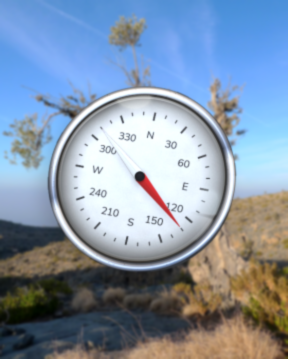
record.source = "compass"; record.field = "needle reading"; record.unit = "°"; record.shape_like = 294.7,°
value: 130,°
